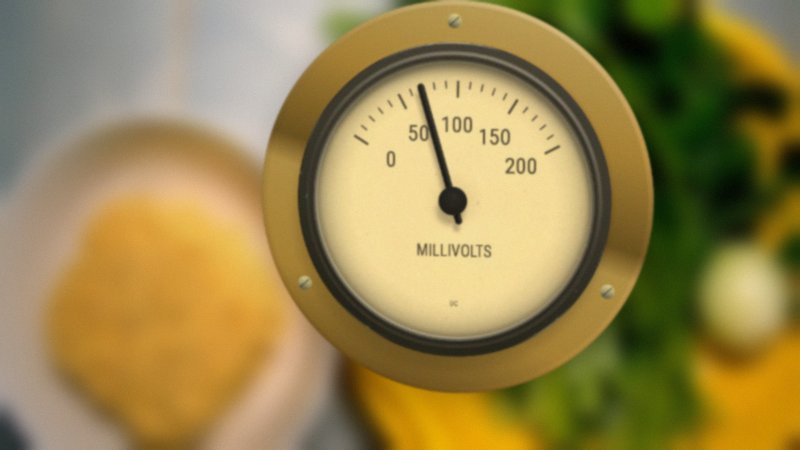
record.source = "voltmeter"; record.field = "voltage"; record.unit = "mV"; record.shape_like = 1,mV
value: 70,mV
